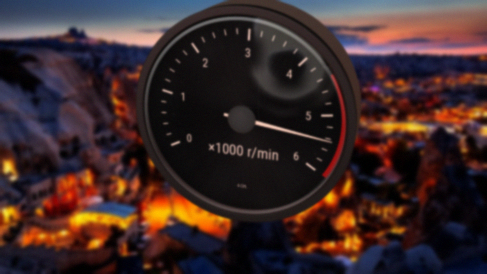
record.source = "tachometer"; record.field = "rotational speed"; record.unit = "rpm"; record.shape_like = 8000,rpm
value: 5400,rpm
